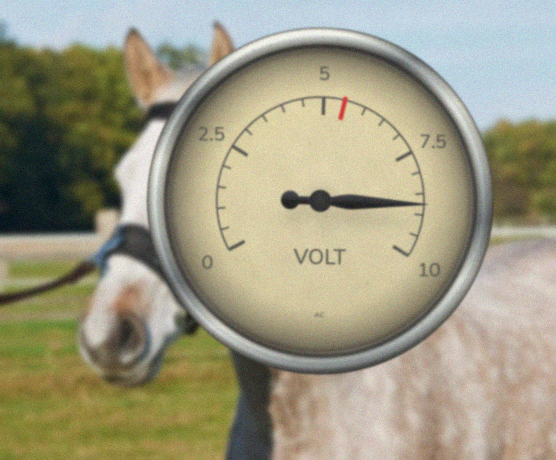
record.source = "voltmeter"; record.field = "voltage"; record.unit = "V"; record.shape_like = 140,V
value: 8.75,V
